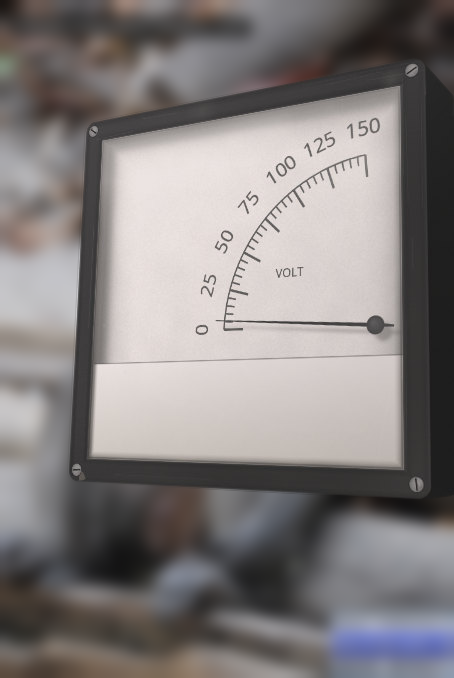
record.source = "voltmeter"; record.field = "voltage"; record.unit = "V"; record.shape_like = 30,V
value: 5,V
